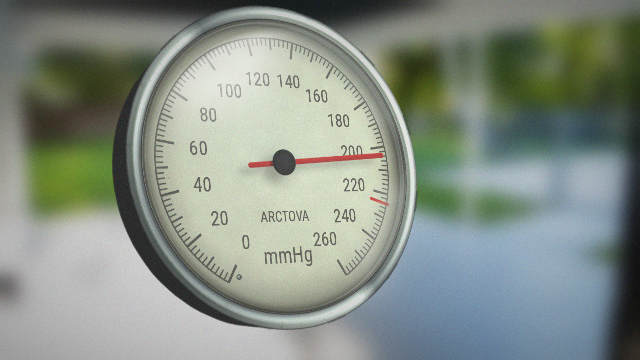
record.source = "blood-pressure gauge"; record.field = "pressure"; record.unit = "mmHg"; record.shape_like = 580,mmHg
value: 204,mmHg
